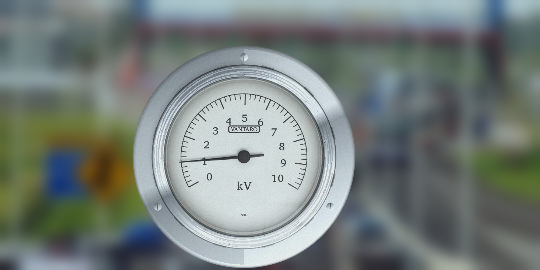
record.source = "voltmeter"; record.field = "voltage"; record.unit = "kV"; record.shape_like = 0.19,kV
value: 1,kV
